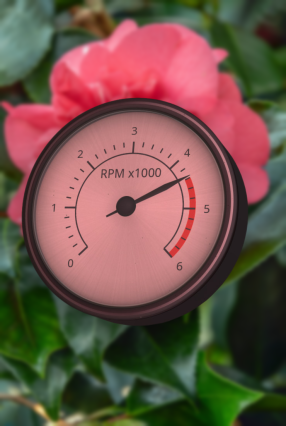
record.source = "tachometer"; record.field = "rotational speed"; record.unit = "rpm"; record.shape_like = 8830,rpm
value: 4400,rpm
